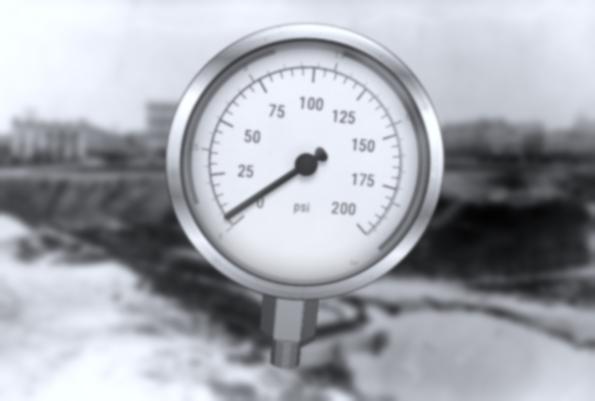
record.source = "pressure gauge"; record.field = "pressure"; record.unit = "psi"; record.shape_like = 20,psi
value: 5,psi
